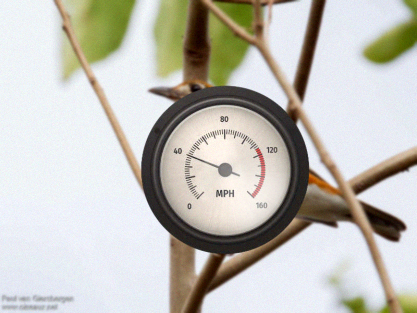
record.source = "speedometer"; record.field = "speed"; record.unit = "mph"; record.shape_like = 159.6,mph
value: 40,mph
